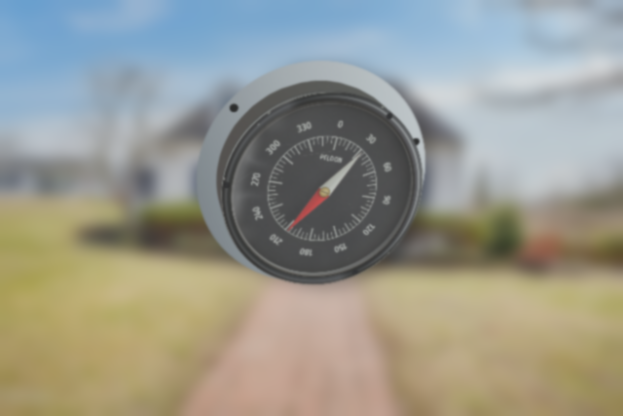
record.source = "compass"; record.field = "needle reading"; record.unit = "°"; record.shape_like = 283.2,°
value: 210,°
